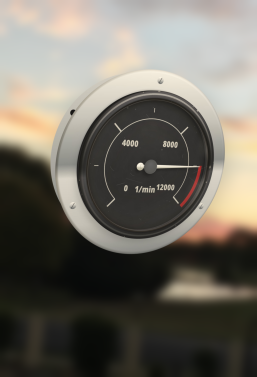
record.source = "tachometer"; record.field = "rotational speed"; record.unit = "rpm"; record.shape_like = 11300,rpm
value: 10000,rpm
